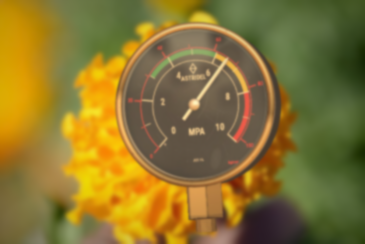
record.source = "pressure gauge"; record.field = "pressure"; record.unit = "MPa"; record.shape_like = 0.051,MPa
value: 6.5,MPa
